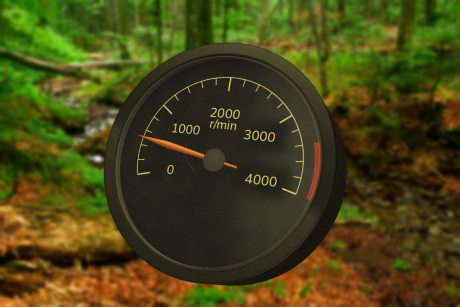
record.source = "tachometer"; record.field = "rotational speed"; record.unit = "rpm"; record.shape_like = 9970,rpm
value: 500,rpm
